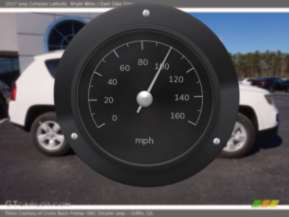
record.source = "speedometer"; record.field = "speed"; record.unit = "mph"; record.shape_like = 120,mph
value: 100,mph
